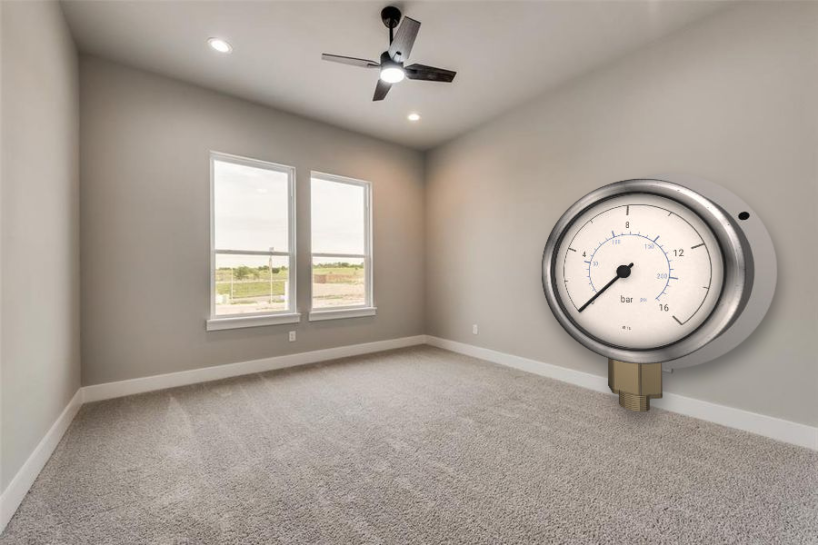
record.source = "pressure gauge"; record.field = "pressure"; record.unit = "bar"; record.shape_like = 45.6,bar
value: 0,bar
